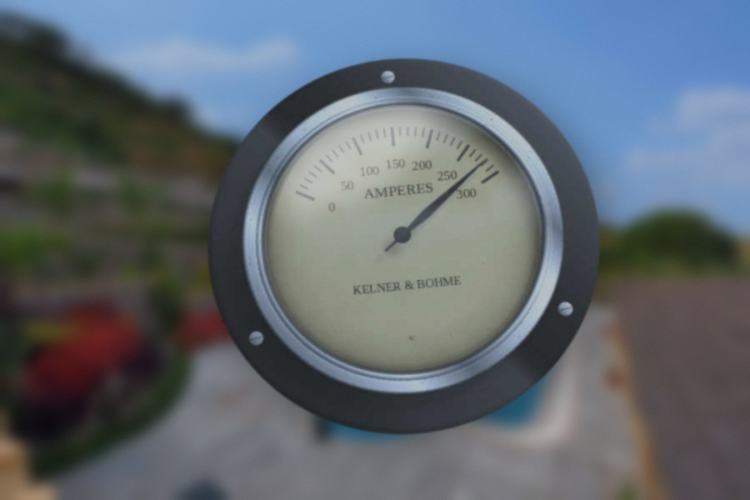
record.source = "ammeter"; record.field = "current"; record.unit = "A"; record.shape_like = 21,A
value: 280,A
